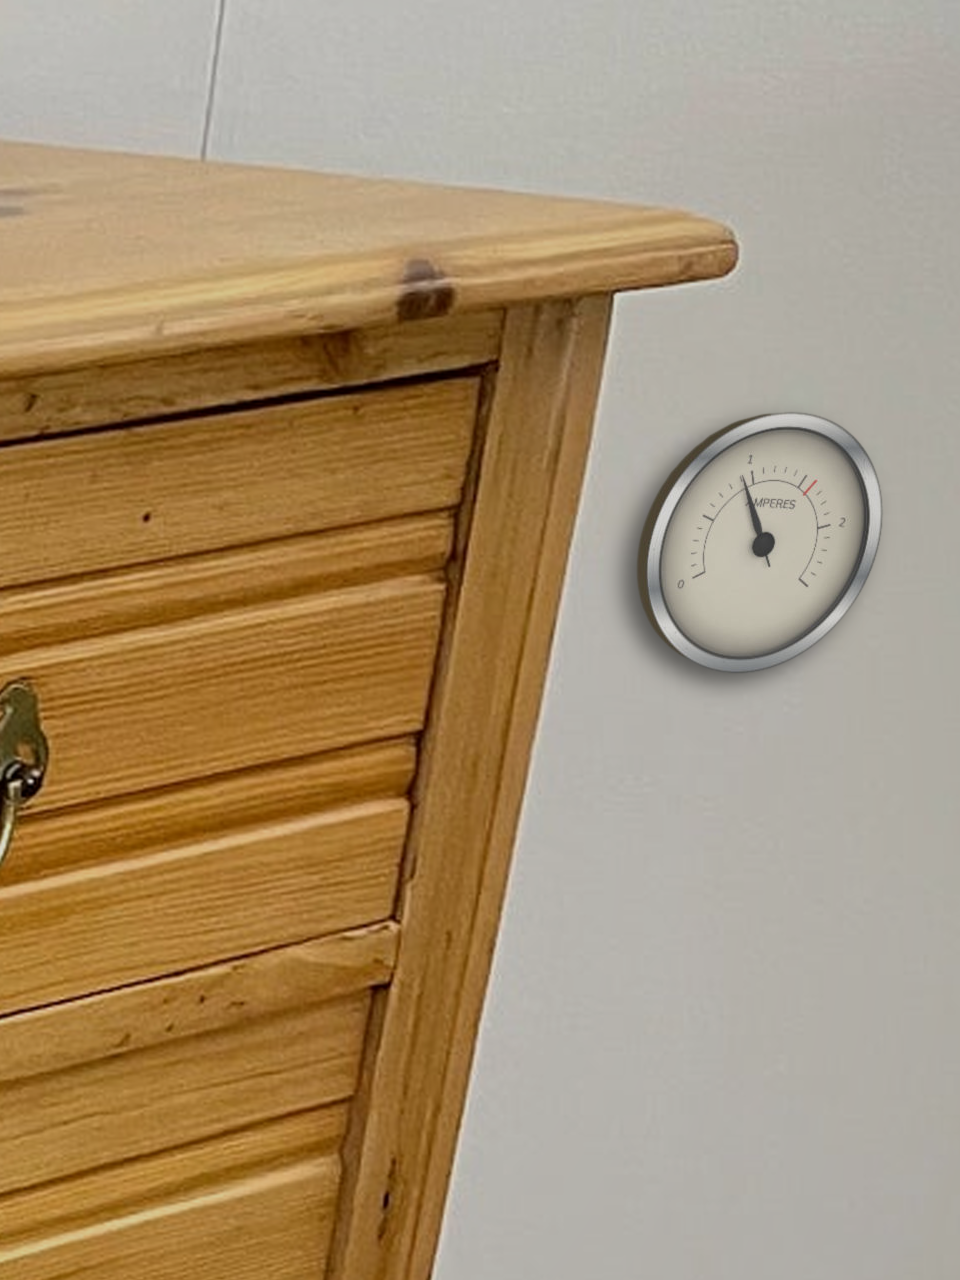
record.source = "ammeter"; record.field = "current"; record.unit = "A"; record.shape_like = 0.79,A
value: 0.9,A
